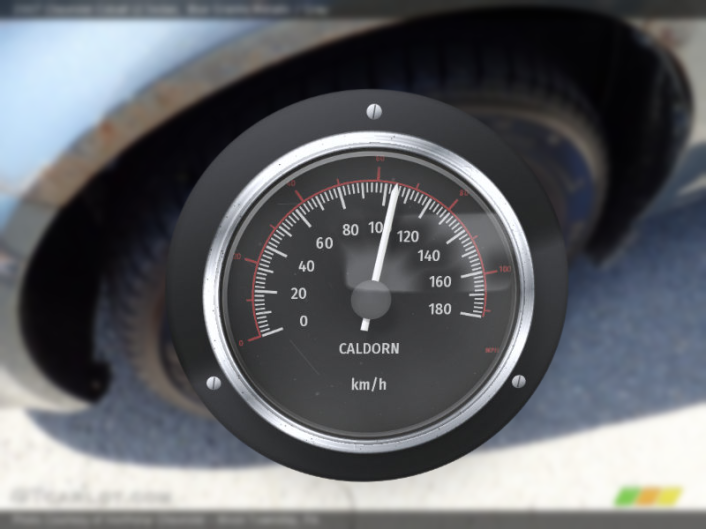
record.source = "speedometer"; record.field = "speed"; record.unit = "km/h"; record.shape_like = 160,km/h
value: 104,km/h
